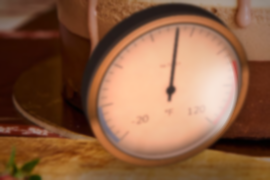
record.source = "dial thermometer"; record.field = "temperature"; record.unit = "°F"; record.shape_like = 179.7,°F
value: 52,°F
